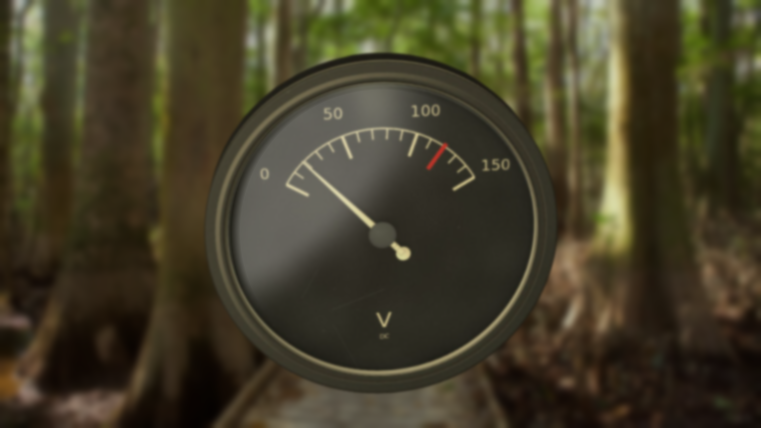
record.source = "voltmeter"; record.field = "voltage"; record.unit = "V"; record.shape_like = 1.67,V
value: 20,V
